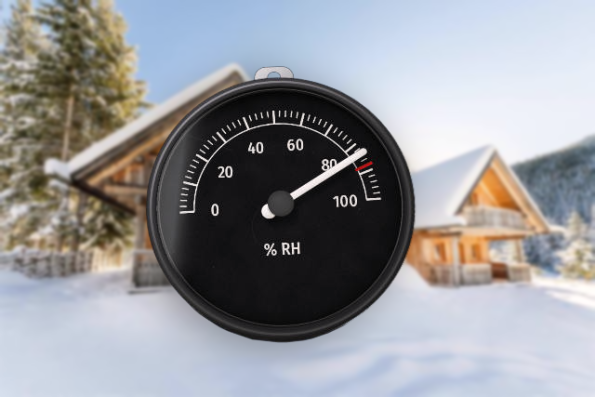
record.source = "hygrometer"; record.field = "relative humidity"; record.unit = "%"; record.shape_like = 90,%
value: 84,%
